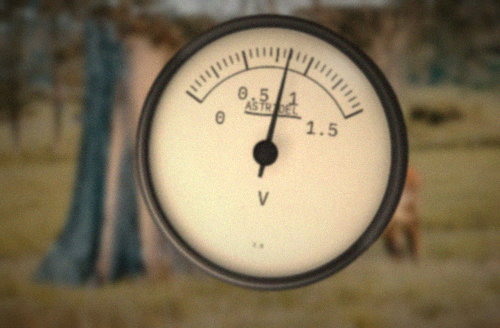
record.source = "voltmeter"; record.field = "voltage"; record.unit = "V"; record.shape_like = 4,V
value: 0.85,V
